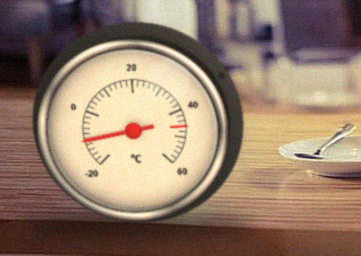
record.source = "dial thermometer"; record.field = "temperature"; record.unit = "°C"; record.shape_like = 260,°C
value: -10,°C
